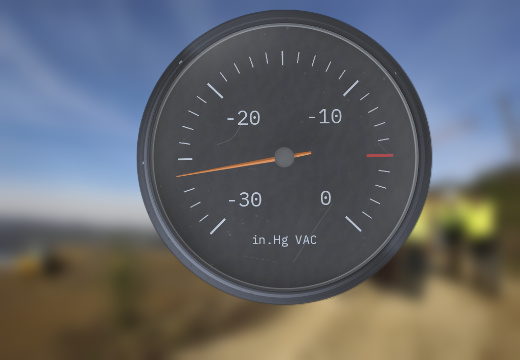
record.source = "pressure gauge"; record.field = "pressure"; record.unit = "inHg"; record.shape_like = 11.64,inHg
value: -26,inHg
